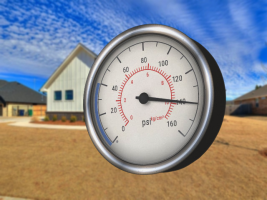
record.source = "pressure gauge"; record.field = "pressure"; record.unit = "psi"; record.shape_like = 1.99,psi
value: 140,psi
